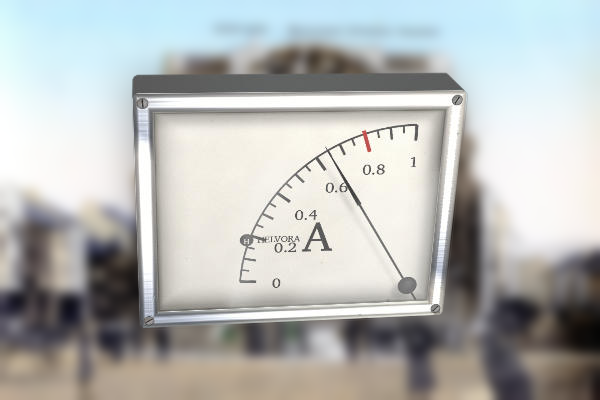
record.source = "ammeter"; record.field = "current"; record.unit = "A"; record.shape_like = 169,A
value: 0.65,A
